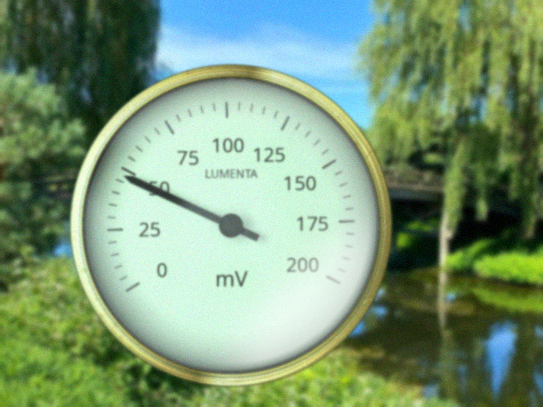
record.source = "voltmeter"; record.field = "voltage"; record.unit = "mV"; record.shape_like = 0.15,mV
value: 47.5,mV
